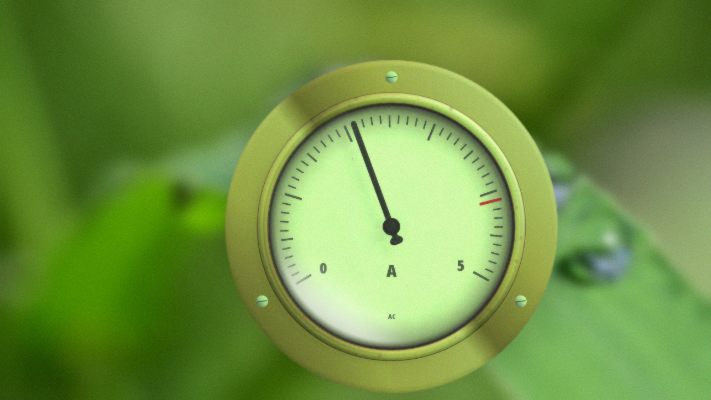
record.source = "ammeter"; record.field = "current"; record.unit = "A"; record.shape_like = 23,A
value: 2.1,A
